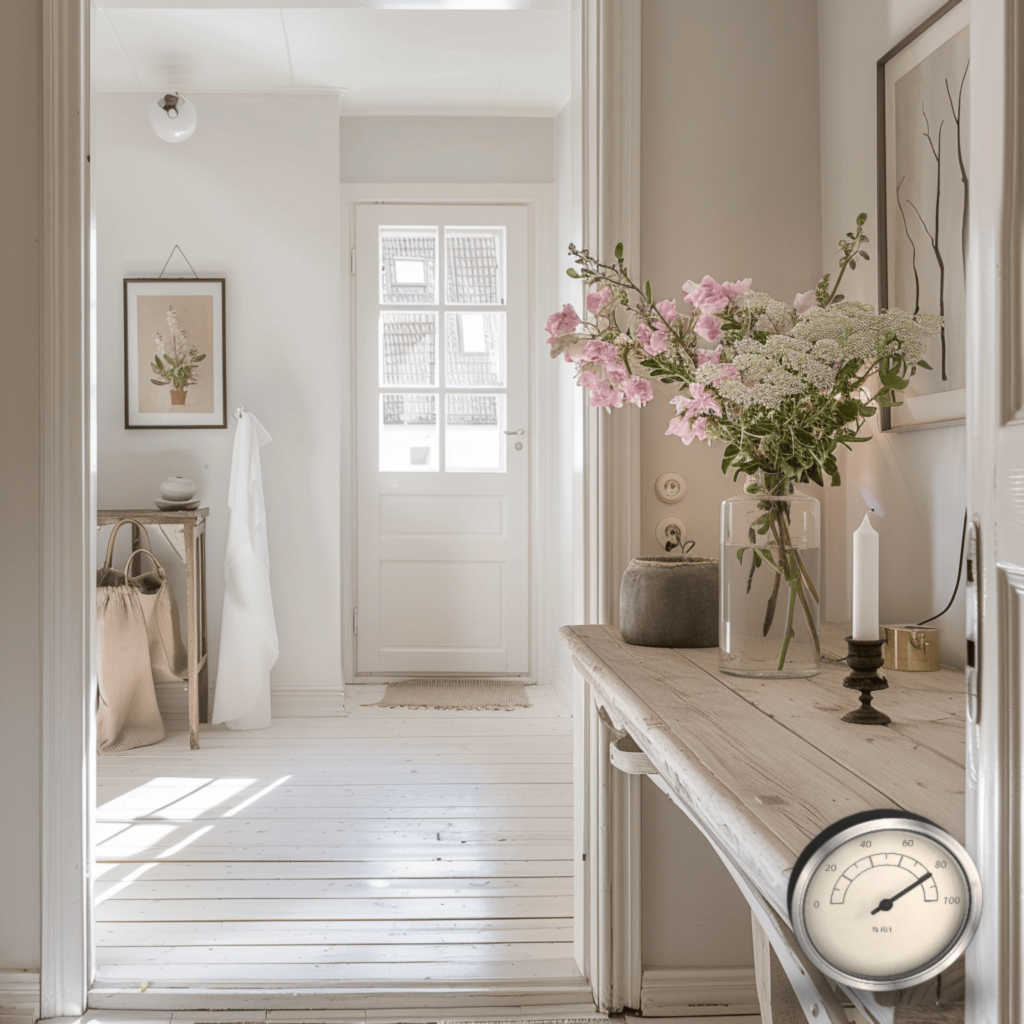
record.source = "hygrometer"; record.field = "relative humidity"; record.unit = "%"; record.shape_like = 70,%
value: 80,%
